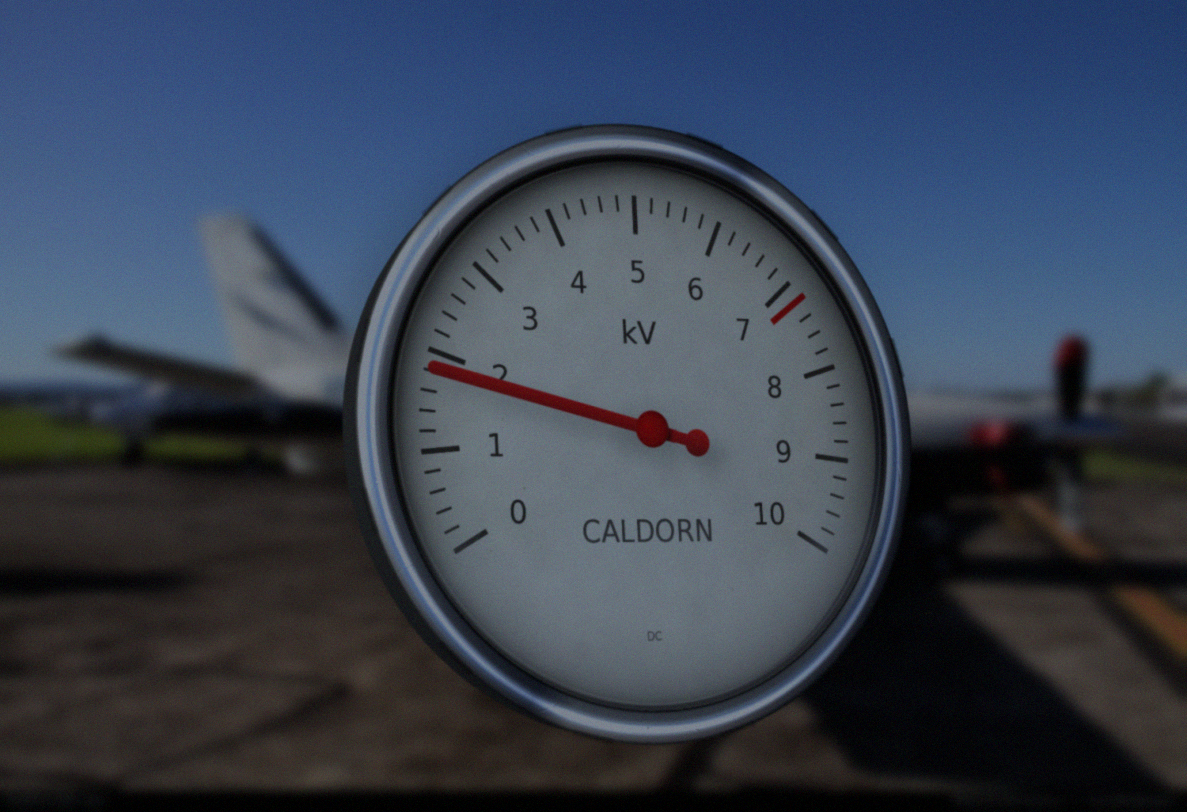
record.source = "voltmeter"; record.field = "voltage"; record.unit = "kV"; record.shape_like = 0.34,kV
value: 1.8,kV
